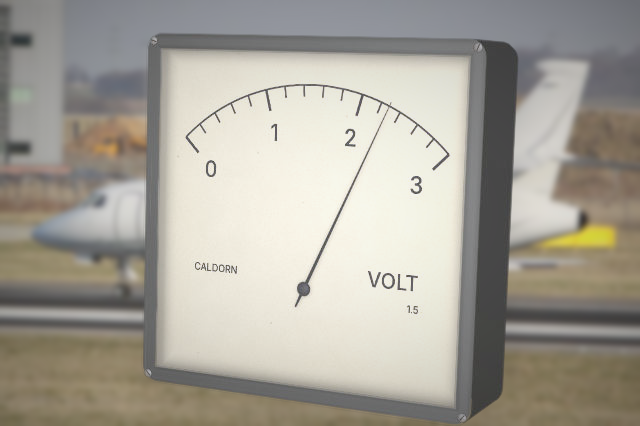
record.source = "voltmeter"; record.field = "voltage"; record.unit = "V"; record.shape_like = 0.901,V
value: 2.3,V
